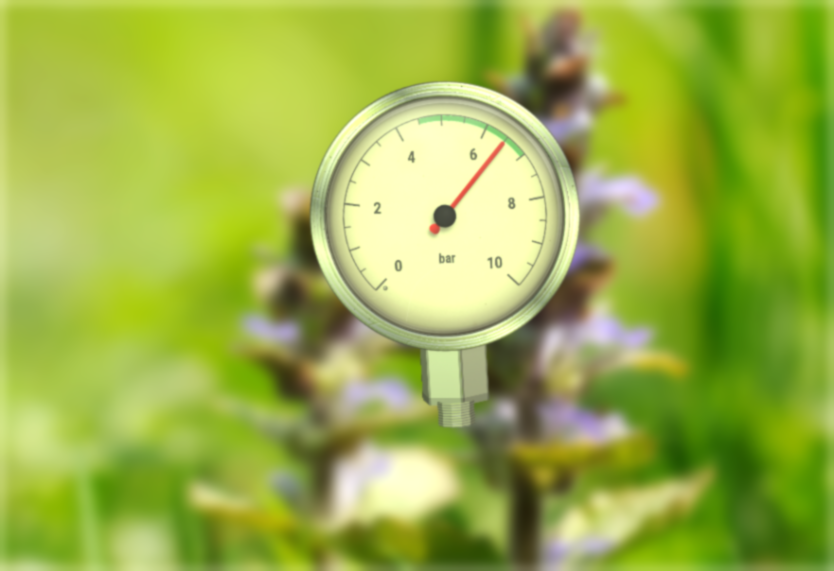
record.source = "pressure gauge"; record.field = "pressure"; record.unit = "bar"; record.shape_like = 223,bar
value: 6.5,bar
